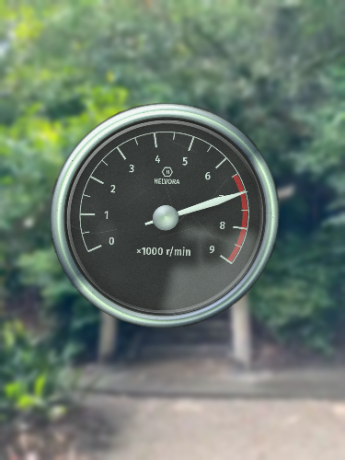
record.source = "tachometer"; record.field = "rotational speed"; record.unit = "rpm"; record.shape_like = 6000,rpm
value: 7000,rpm
